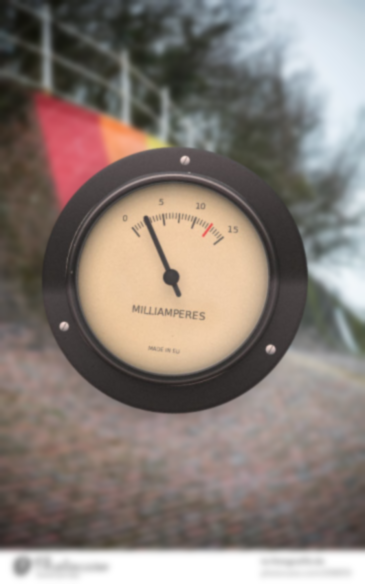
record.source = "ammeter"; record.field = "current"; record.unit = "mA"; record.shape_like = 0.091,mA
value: 2.5,mA
